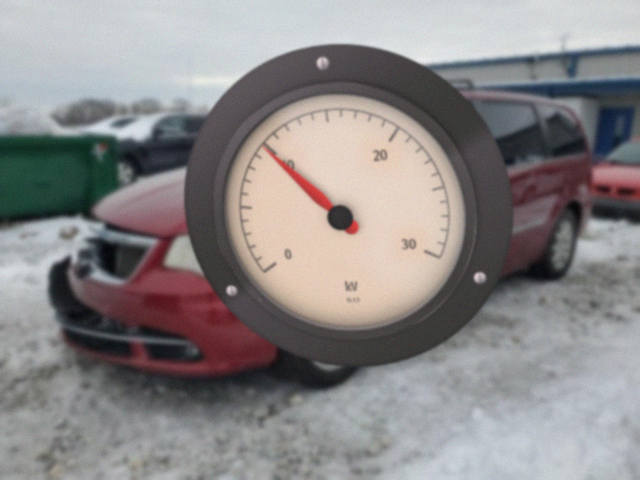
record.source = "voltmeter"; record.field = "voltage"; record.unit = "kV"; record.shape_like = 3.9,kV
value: 10,kV
